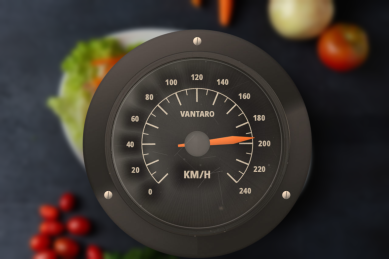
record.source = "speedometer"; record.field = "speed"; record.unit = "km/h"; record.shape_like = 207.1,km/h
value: 195,km/h
